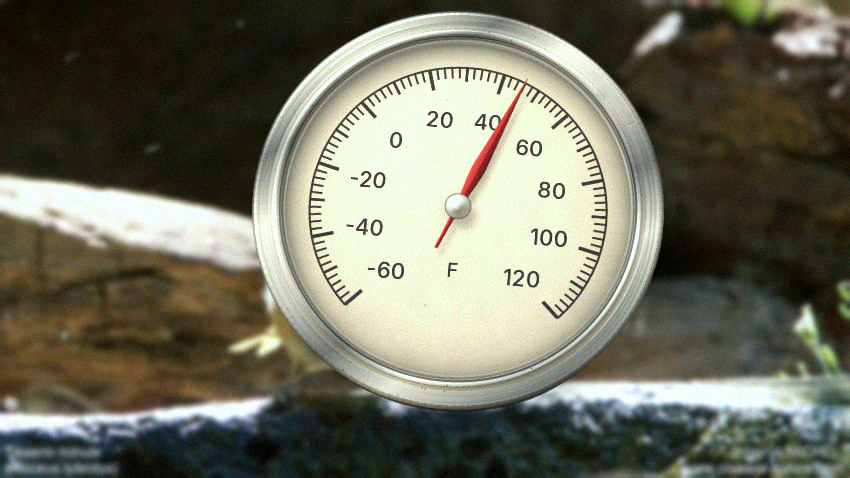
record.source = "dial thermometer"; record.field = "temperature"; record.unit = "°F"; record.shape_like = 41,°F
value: 46,°F
